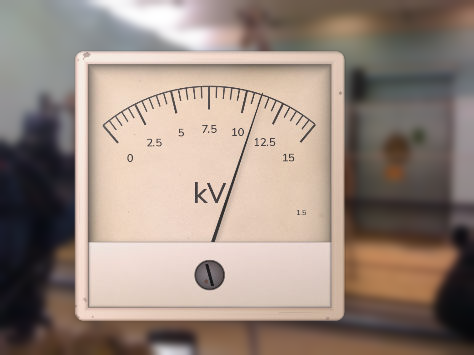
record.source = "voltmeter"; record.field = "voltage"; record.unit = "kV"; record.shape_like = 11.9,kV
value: 11,kV
